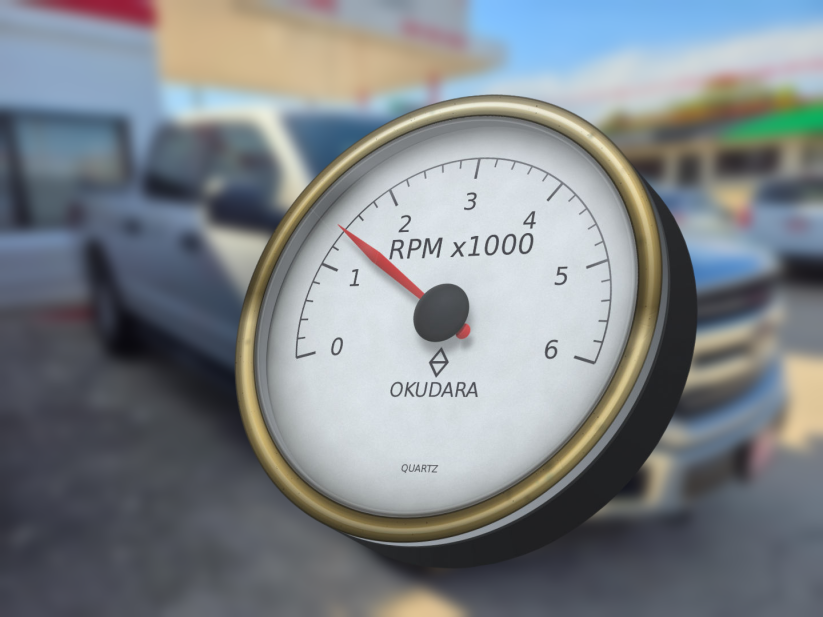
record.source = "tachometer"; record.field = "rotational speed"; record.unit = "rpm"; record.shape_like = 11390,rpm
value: 1400,rpm
